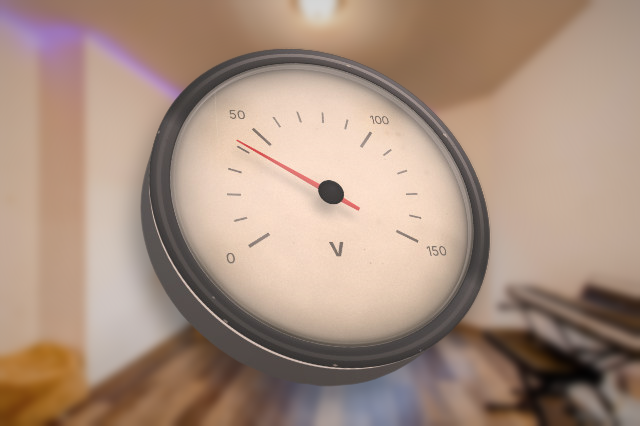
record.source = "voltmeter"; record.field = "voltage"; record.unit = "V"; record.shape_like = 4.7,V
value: 40,V
